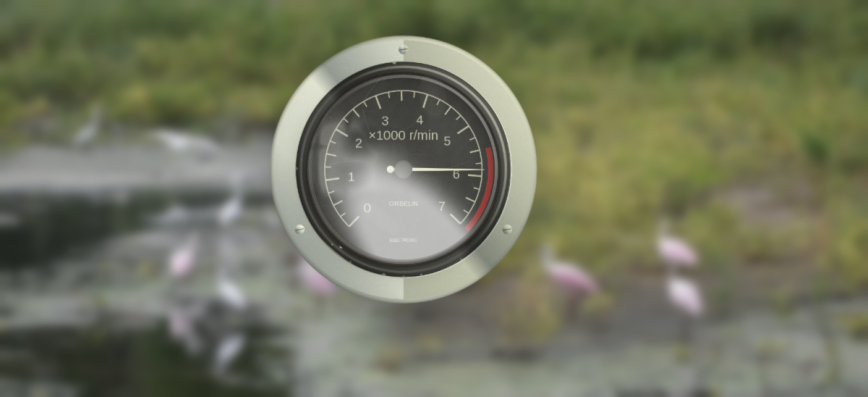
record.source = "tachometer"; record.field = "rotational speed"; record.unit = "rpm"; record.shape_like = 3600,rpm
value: 5875,rpm
